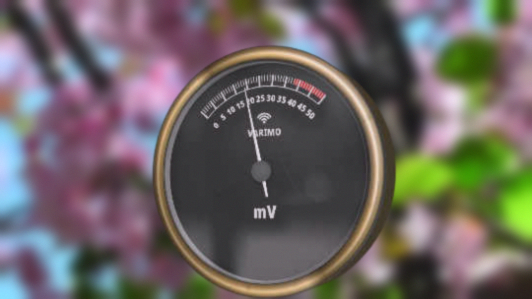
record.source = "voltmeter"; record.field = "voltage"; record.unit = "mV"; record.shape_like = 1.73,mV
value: 20,mV
